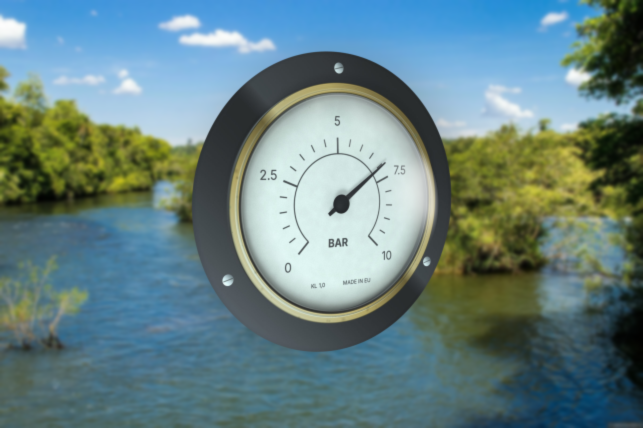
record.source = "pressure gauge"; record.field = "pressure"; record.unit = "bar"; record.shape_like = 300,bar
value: 7,bar
